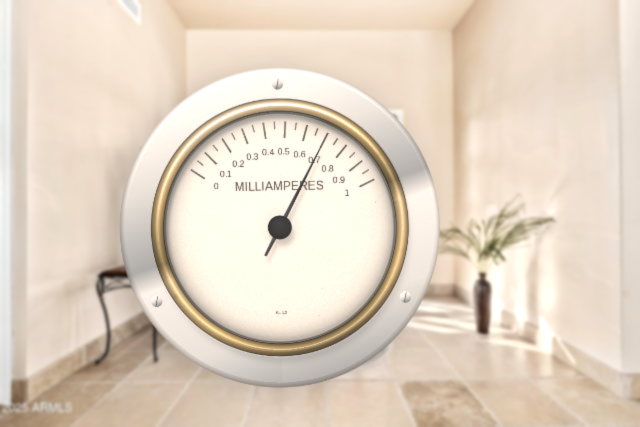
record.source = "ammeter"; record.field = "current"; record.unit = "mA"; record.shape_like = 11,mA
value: 0.7,mA
